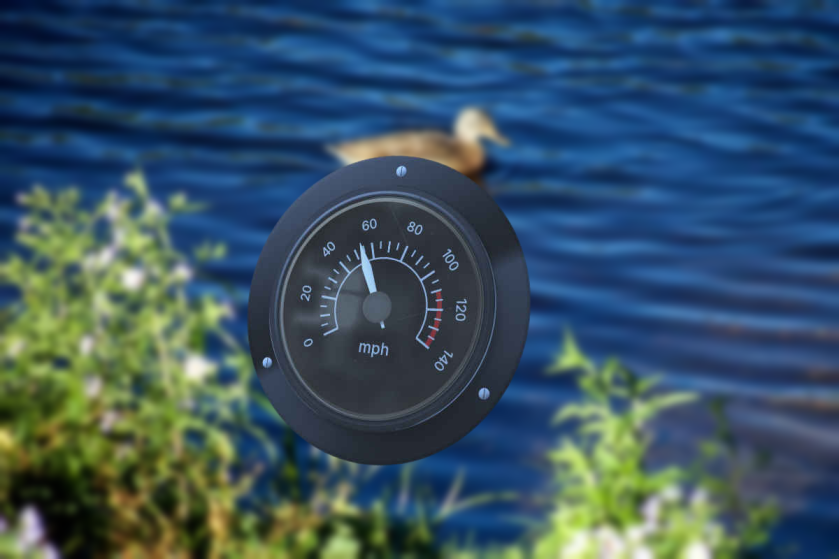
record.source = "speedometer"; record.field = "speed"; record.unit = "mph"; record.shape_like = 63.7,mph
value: 55,mph
